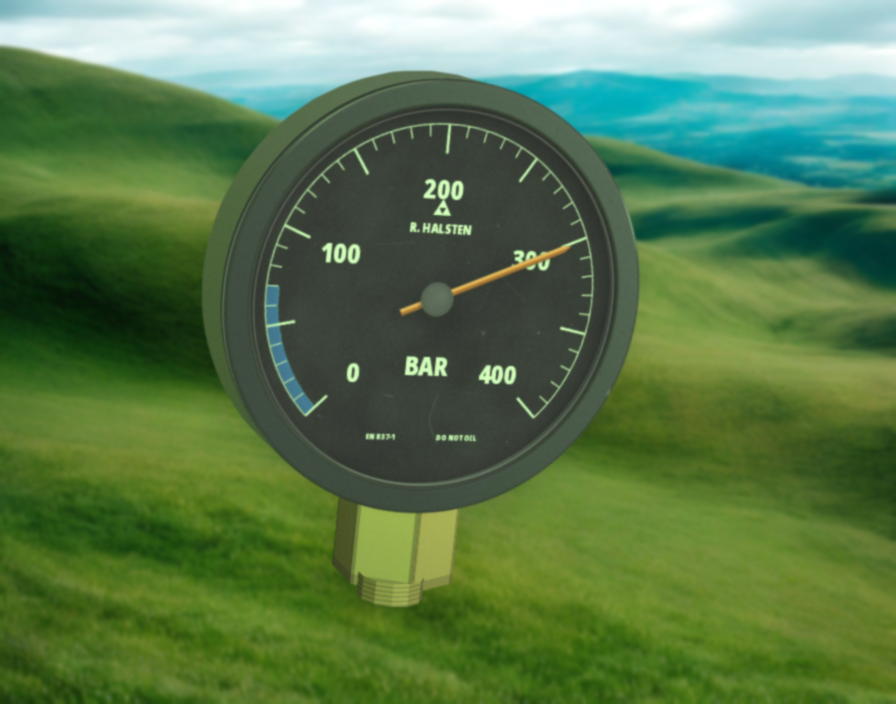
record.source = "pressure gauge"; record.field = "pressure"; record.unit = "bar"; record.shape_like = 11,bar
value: 300,bar
